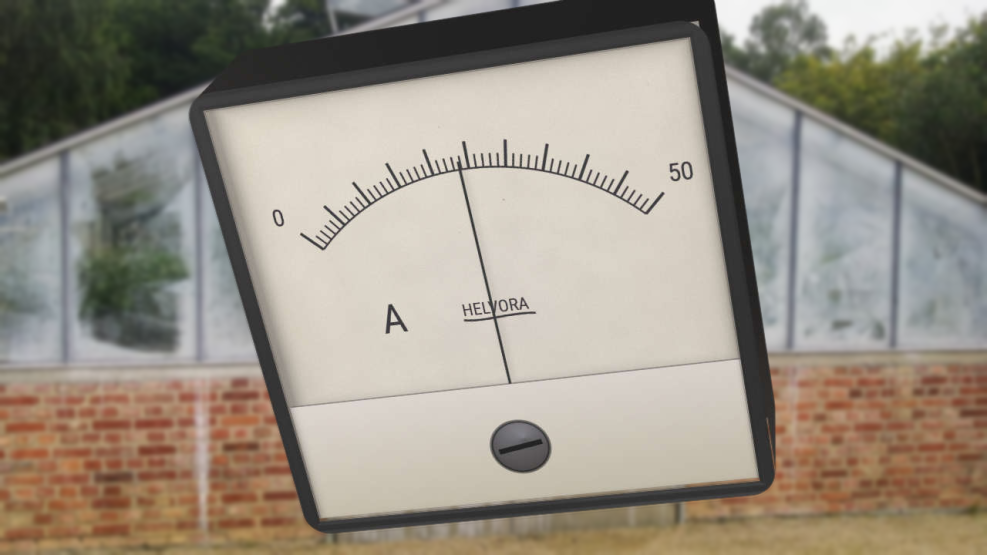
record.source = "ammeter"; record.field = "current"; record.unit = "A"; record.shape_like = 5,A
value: 24,A
